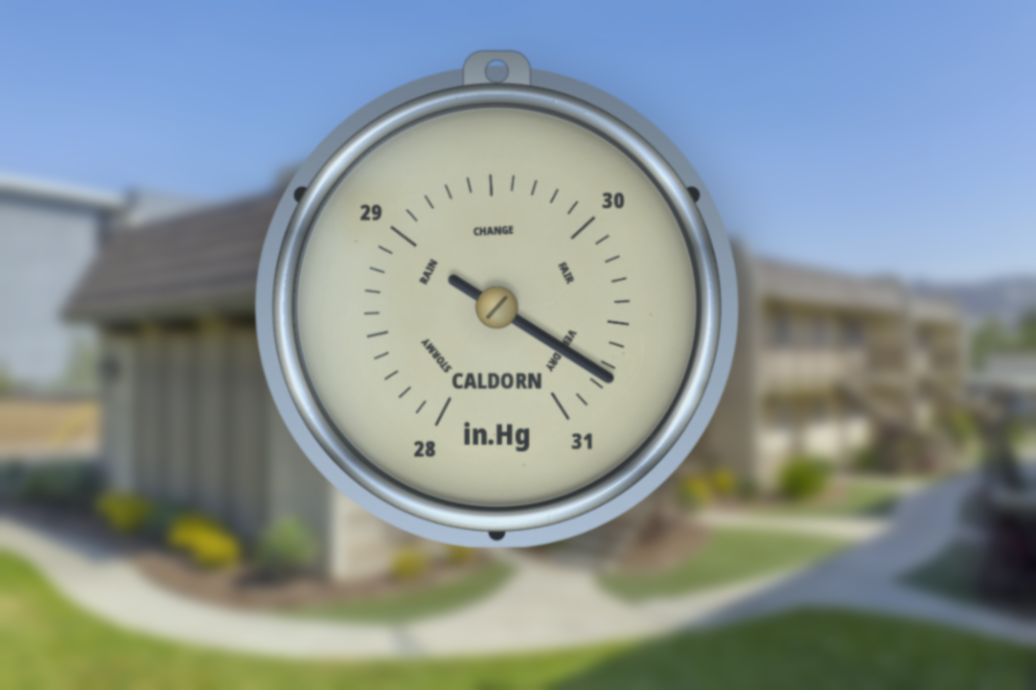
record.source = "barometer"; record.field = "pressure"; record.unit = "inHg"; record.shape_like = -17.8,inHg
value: 30.75,inHg
